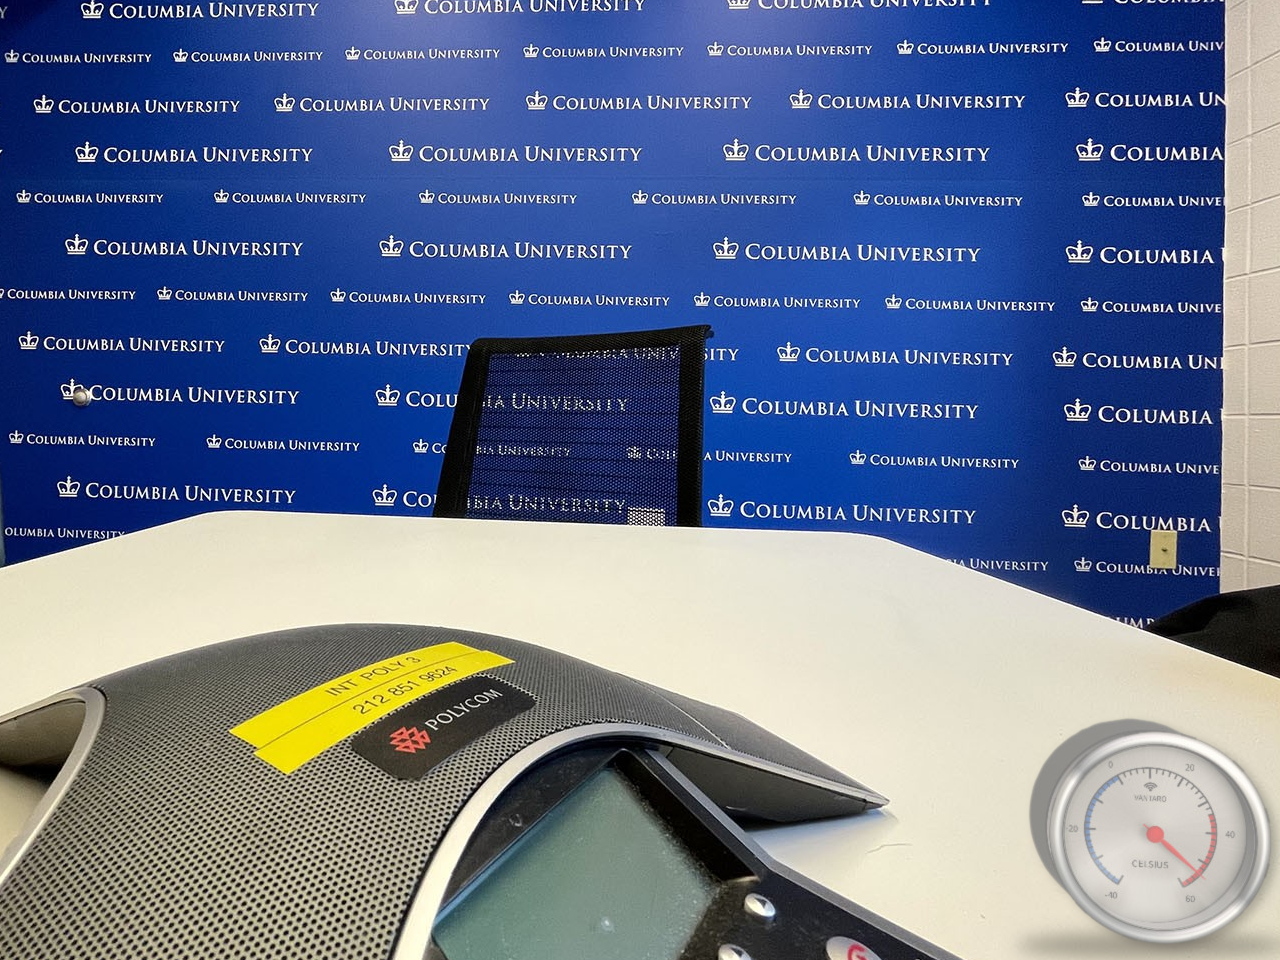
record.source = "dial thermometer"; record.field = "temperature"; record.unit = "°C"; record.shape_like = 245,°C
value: 54,°C
